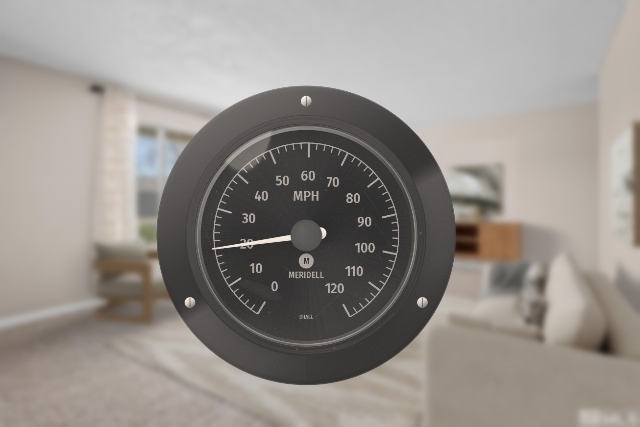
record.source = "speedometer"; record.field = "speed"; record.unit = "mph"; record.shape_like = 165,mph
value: 20,mph
